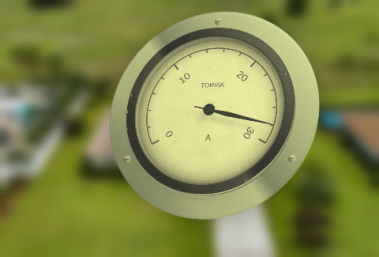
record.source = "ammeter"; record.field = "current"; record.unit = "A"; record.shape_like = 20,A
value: 28,A
